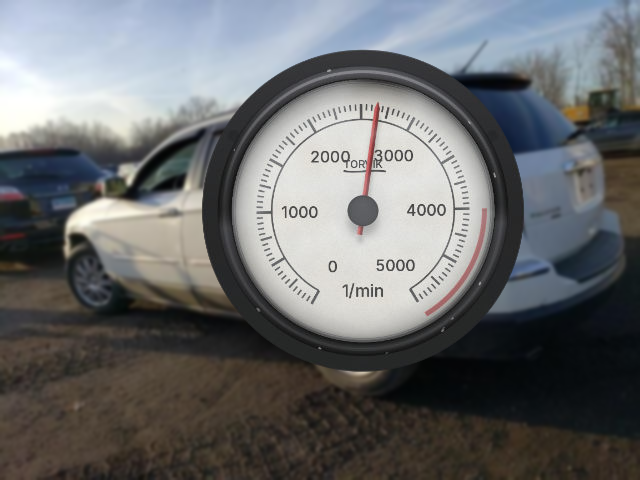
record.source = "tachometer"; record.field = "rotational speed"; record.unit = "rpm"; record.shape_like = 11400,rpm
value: 2650,rpm
